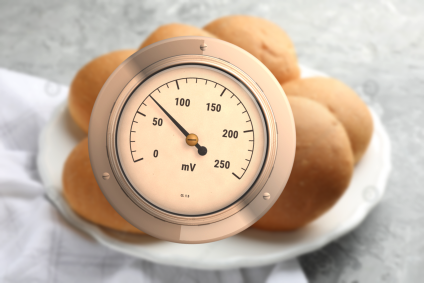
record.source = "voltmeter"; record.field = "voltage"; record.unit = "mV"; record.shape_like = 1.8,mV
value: 70,mV
